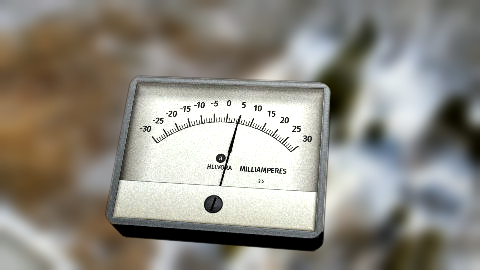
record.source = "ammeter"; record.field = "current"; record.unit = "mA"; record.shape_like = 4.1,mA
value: 5,mA
